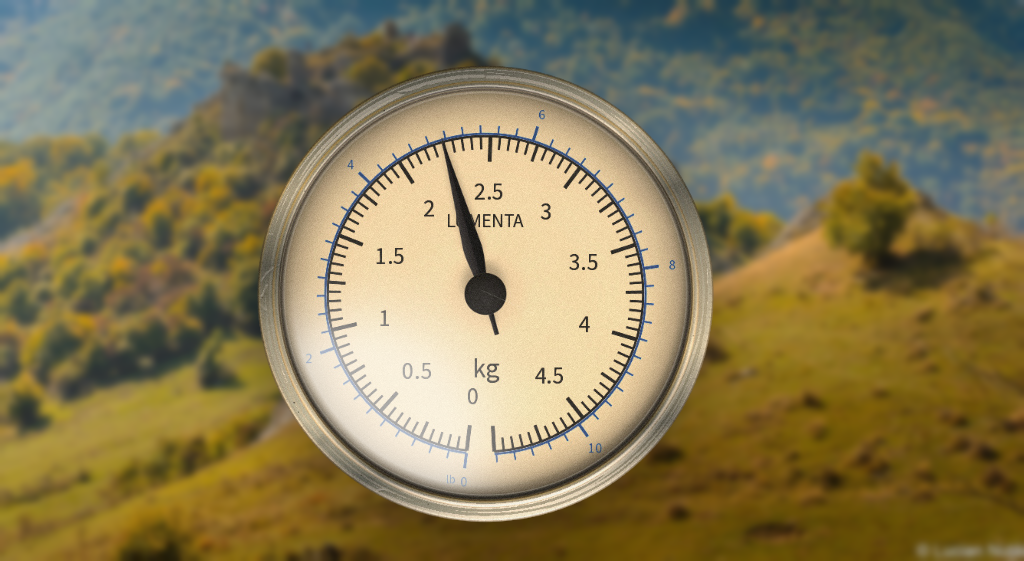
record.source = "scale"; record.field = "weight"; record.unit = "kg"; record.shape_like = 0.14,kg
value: 2.25,kg
